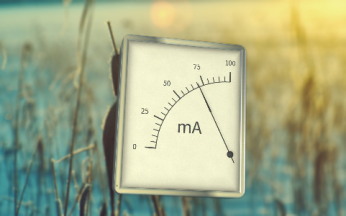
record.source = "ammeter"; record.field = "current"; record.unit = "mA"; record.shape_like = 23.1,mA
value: 70,mA
